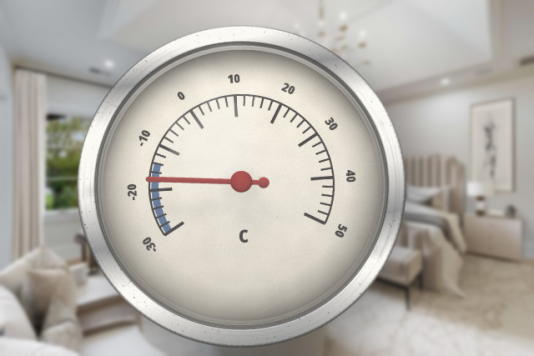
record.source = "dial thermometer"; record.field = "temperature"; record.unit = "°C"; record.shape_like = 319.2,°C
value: -18,°C
